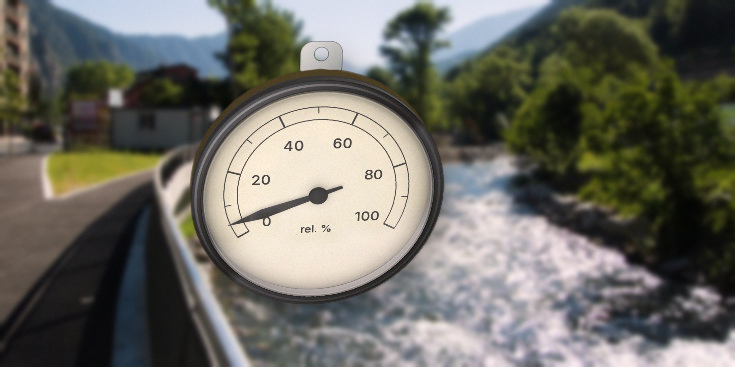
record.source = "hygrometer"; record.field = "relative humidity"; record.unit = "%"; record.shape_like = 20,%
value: 5,%
